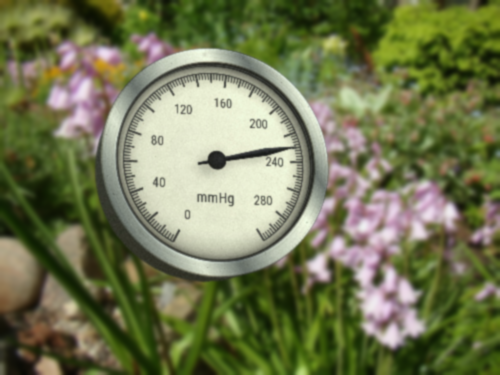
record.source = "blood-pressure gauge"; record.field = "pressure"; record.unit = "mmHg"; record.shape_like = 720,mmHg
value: 230,mmHg
